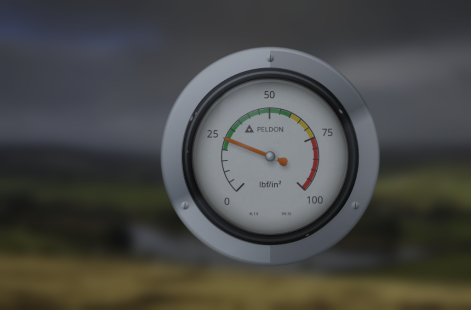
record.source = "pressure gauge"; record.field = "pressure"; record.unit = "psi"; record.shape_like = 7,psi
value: 25,psi
